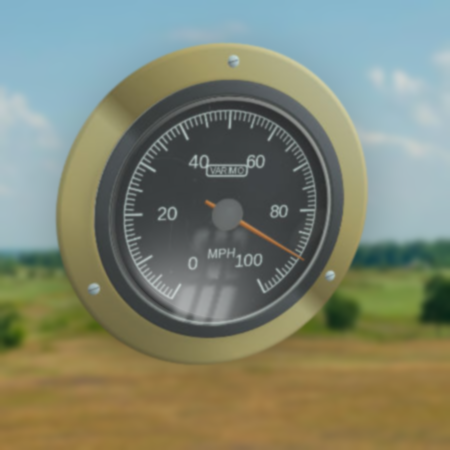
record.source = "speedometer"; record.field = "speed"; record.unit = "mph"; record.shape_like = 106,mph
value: 90,mph
